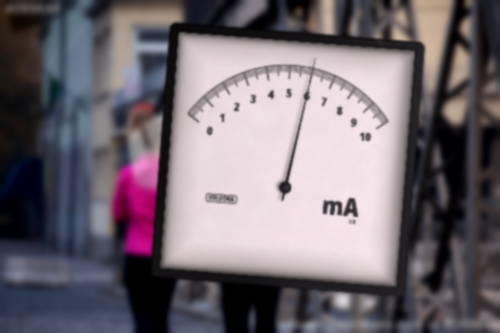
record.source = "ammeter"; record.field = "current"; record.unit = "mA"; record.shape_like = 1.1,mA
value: 6,mA
